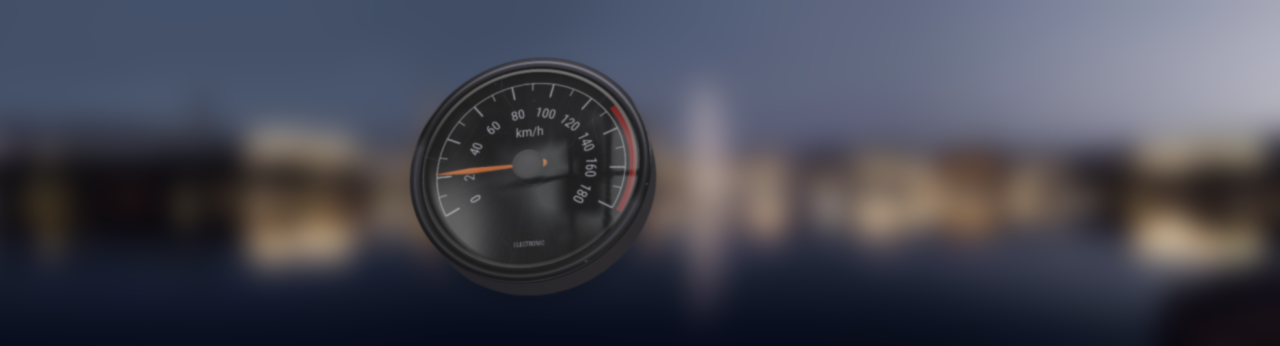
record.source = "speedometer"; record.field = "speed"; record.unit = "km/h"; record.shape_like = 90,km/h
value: 20,km/h
